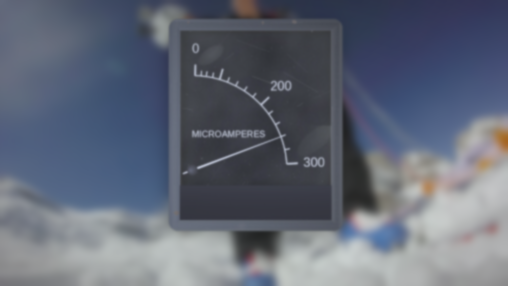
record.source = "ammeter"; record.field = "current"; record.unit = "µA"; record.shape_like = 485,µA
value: 260,µA
